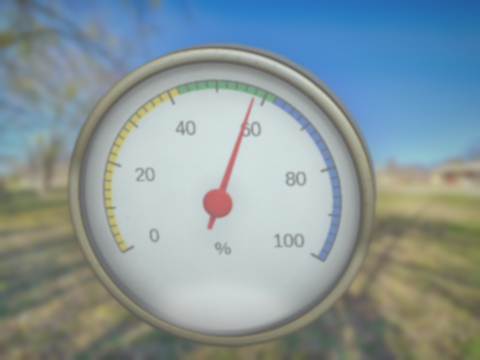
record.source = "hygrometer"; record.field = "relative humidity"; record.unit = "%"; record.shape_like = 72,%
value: 58,%
